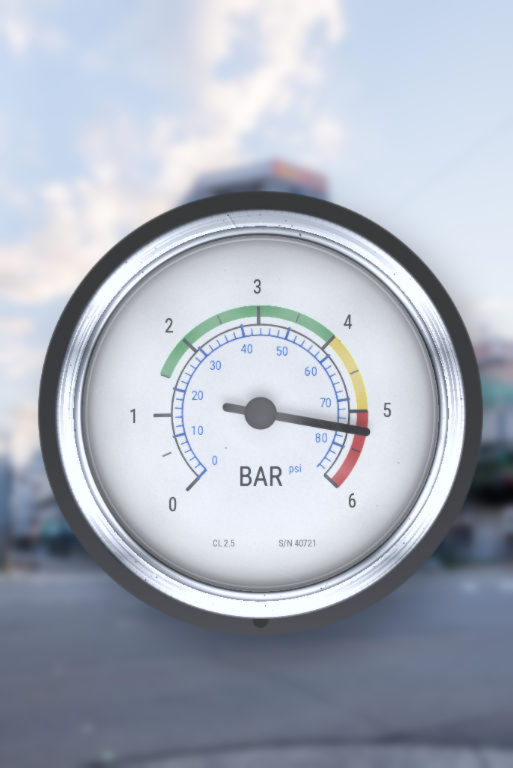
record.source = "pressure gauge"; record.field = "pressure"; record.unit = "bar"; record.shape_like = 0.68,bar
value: 5.25,bar
